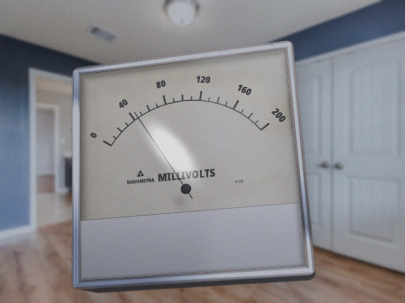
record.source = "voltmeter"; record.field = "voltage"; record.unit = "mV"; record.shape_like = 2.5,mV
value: 45,mV
